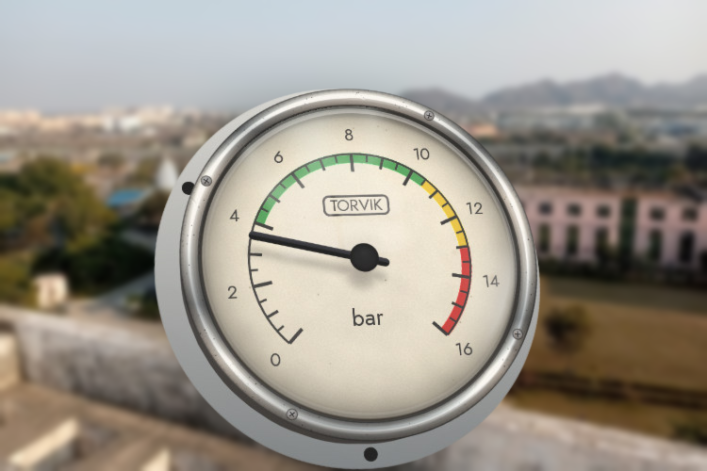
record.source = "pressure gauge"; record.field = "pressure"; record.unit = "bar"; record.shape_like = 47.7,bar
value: 3.5,bar
